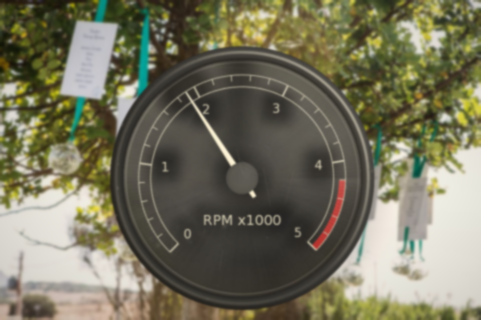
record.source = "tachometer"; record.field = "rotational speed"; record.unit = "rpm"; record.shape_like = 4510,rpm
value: 1900,rpm
